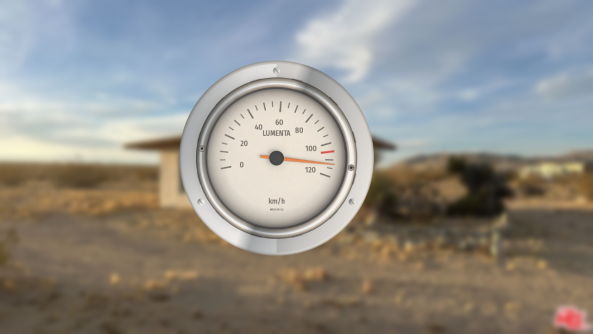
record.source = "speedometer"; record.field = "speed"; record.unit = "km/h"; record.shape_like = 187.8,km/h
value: 112.5,km/h
